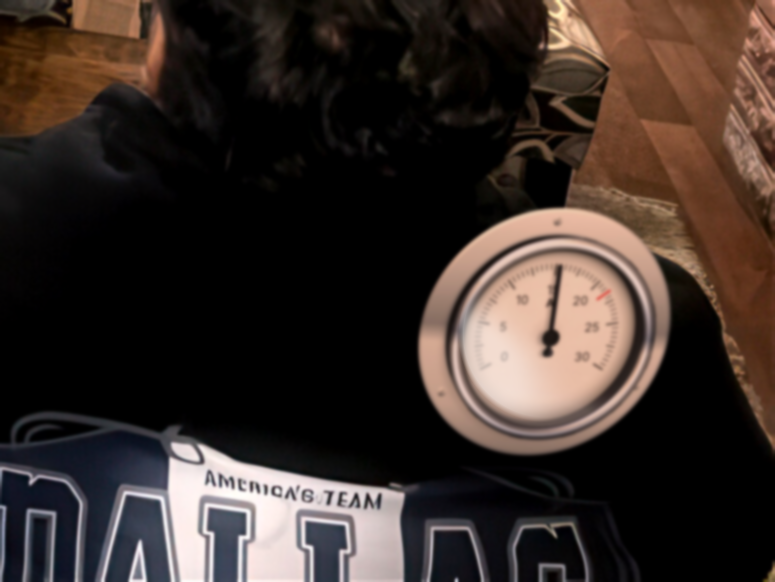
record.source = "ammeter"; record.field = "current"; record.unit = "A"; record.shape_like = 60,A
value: 15,A
